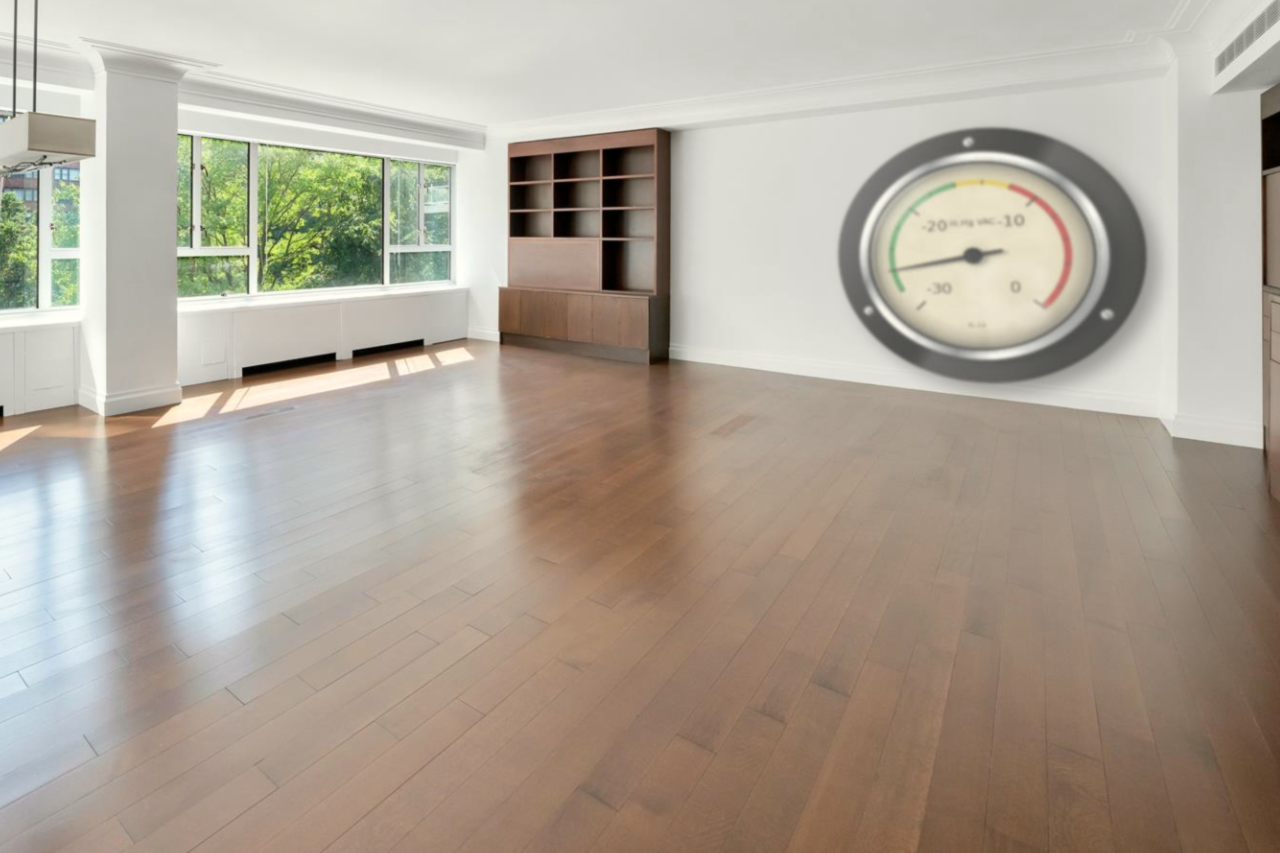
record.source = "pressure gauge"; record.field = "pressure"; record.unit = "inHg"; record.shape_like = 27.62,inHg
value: -26,inHg
